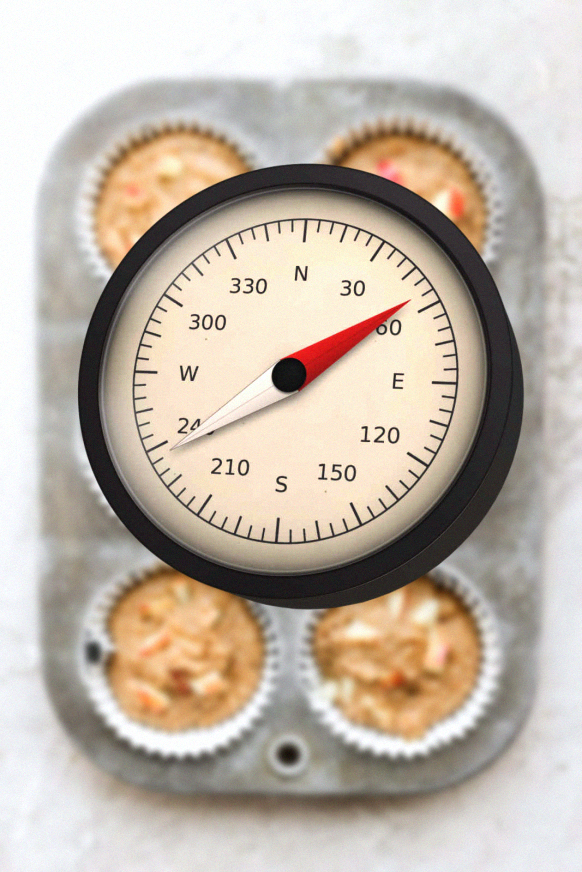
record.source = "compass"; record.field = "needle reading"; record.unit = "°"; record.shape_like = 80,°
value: 55,°
